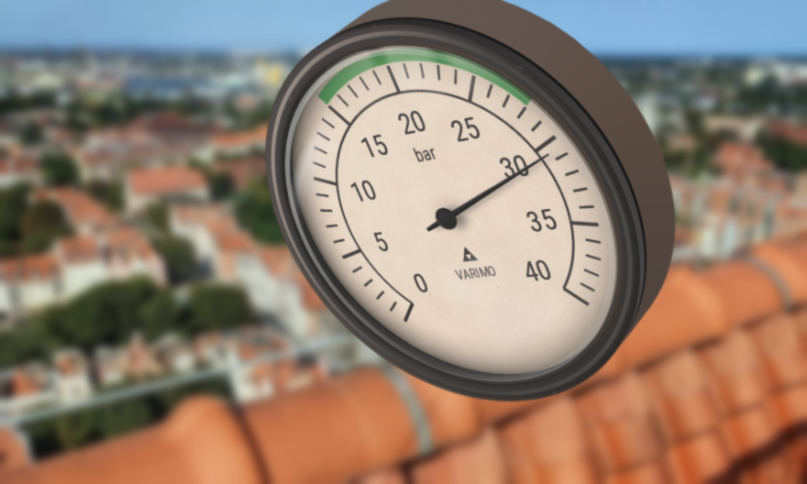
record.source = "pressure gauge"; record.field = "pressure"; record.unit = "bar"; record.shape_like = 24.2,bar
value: 30.5,bar
